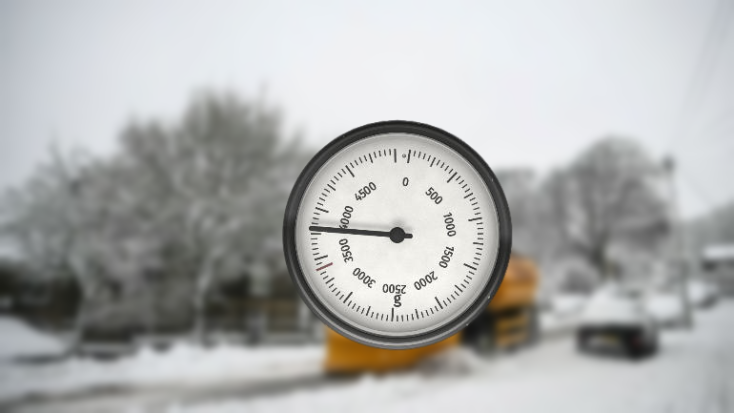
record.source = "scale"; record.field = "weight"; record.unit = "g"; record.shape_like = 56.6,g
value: 3800,g
